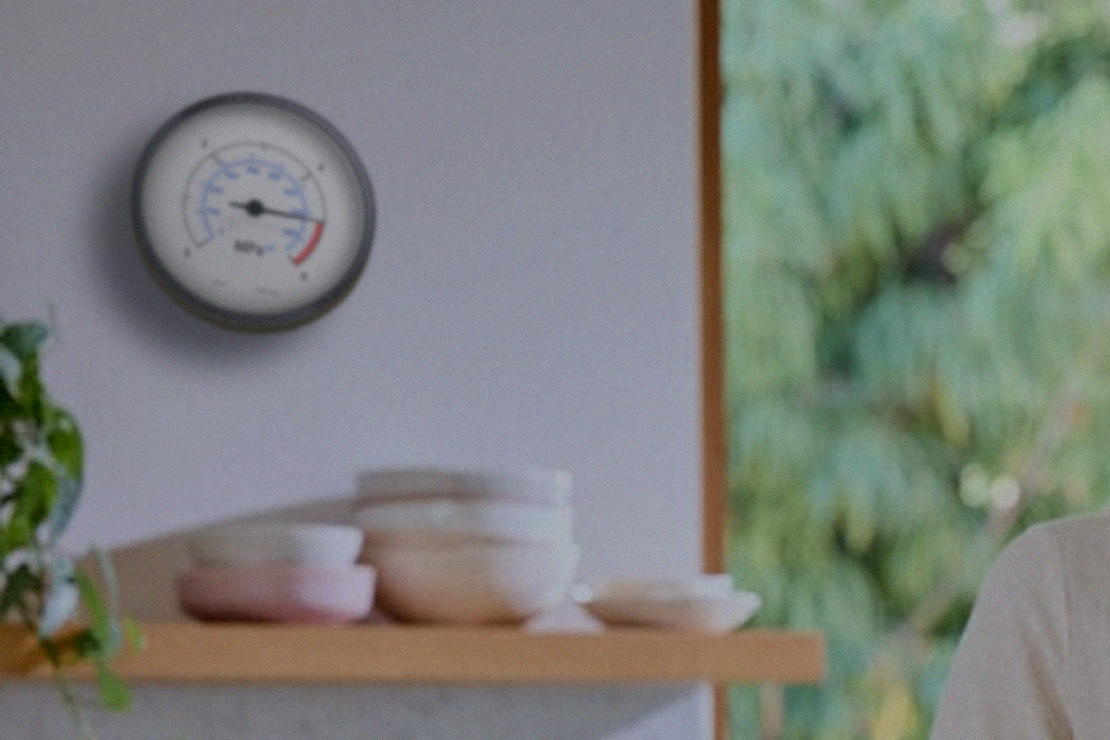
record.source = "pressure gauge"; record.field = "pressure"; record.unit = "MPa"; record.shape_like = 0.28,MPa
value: 5,MPa
